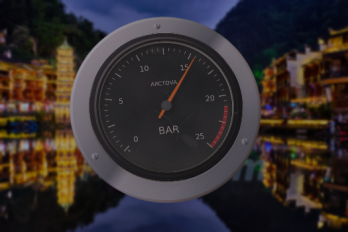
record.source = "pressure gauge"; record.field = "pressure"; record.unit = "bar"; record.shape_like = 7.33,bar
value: 15.5,bar
